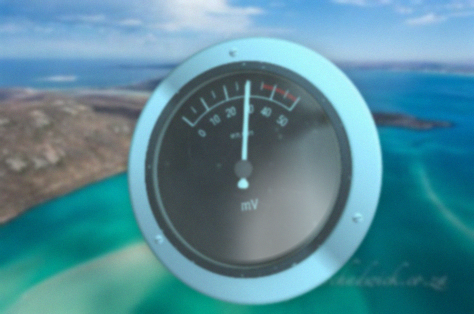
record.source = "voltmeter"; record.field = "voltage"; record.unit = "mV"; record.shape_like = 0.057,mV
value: 30,mV
